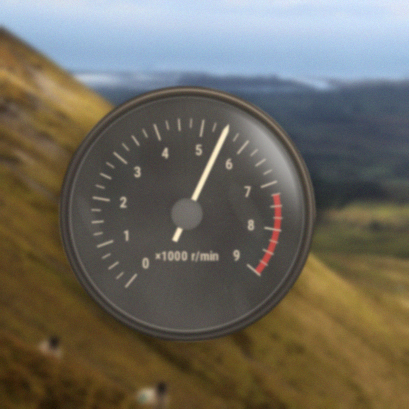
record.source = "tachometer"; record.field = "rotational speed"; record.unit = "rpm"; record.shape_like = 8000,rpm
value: 5500,rpm
